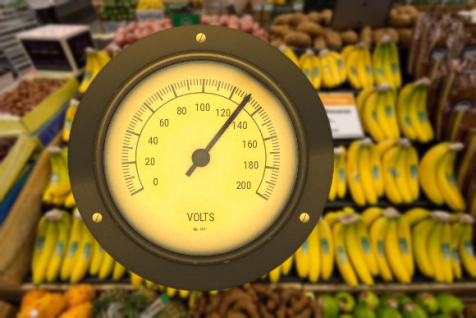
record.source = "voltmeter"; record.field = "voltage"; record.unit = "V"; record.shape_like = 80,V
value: 130,V
